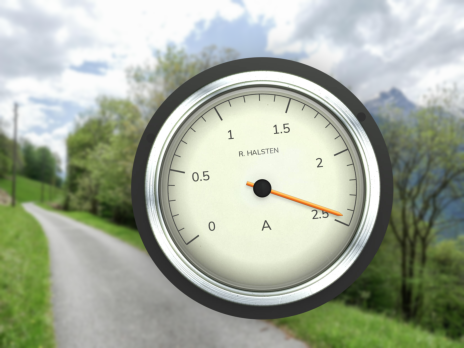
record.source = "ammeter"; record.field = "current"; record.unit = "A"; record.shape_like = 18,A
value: 2.45,A
